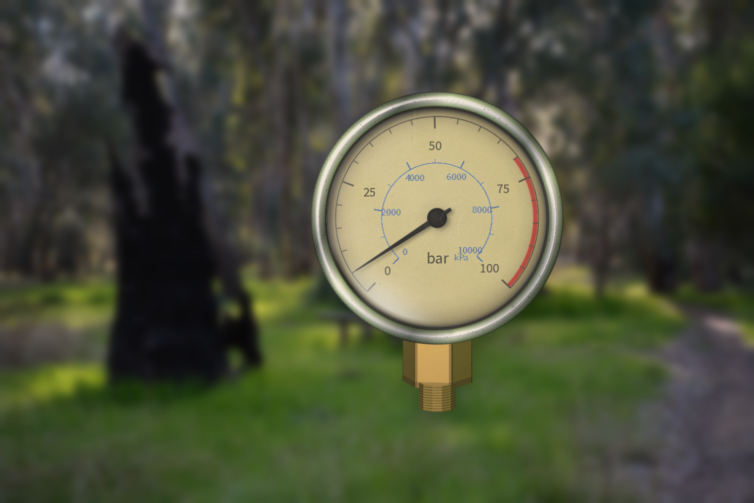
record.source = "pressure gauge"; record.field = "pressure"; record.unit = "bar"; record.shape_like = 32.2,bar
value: 5,bar
